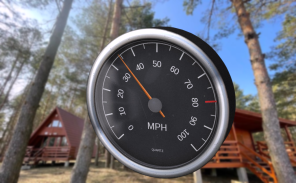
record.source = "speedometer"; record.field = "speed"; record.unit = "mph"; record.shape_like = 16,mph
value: 35,mph
